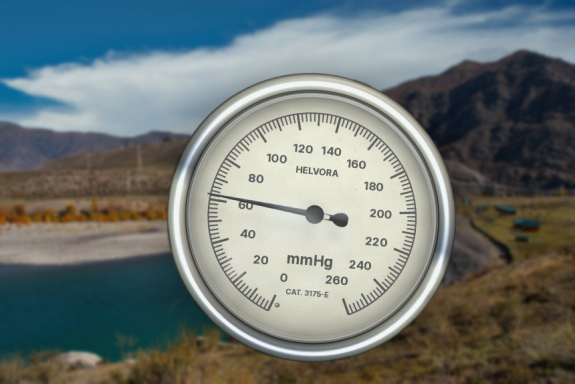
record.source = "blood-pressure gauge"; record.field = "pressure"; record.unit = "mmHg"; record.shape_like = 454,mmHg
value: 62,mmHg
